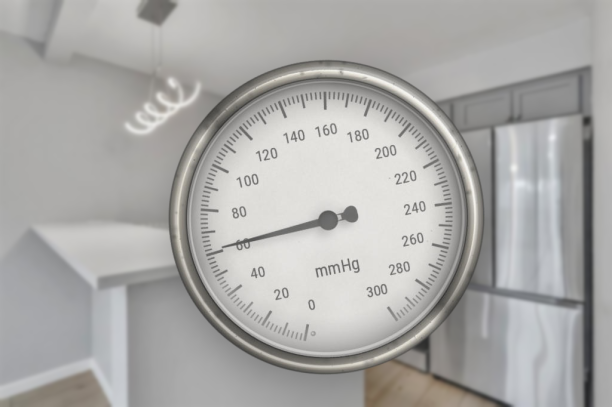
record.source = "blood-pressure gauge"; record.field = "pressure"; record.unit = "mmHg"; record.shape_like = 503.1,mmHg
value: 62,mmHg
